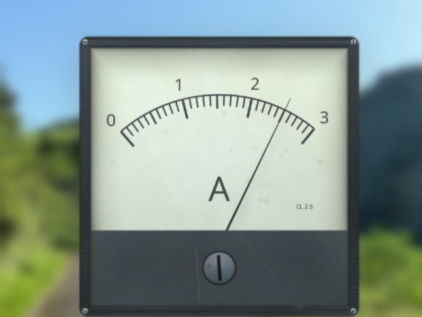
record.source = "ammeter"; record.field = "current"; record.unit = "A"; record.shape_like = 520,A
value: 2.5,A
